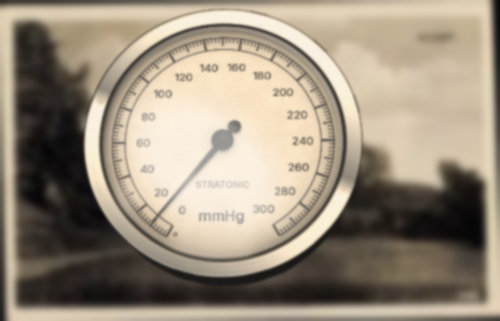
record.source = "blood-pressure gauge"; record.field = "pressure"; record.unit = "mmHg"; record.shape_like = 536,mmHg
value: 10,mmHg
